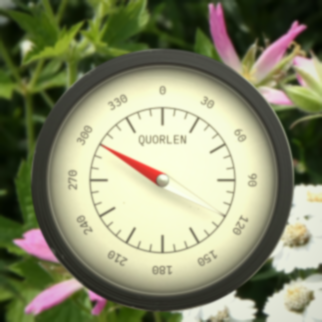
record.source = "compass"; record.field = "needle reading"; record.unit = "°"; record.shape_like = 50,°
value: 300,°
